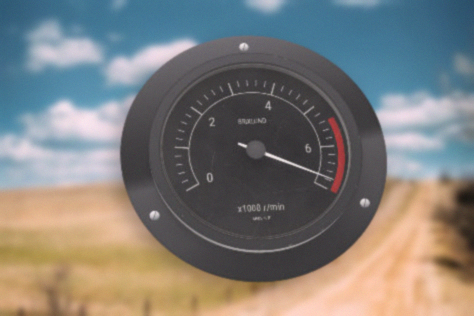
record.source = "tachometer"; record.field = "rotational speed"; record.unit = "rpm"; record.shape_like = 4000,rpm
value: 6800,rpm
